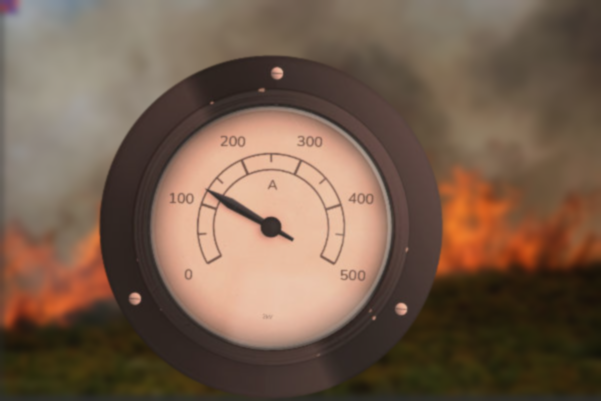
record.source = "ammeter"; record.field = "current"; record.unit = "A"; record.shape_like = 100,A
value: 125,A
